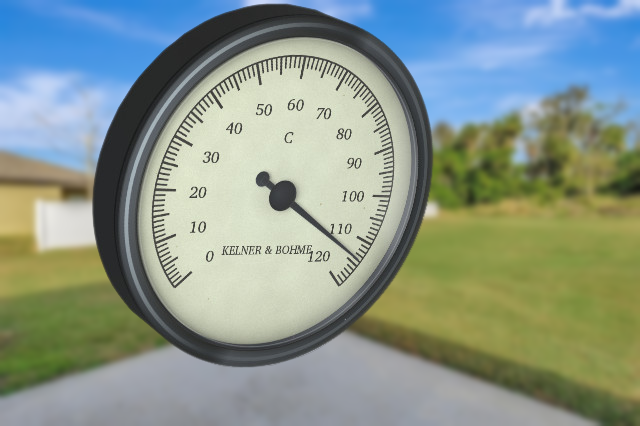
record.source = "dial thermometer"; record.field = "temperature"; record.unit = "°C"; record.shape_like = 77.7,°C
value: 114,°C
